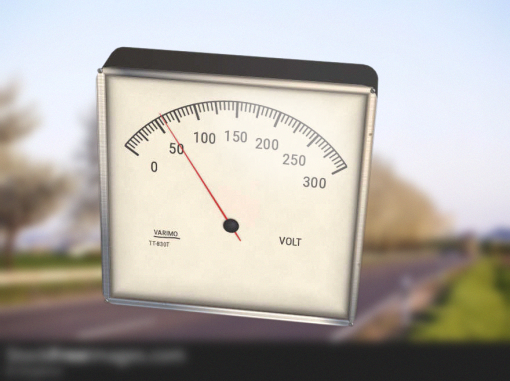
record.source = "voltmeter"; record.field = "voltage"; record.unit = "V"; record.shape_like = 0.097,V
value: 60,V
